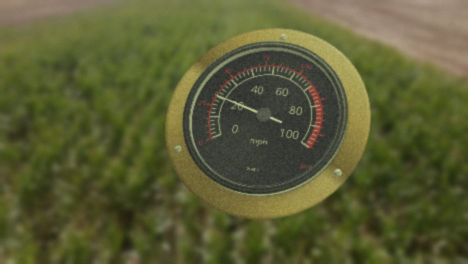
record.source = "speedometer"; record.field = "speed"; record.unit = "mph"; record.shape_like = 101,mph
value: 20,mph
